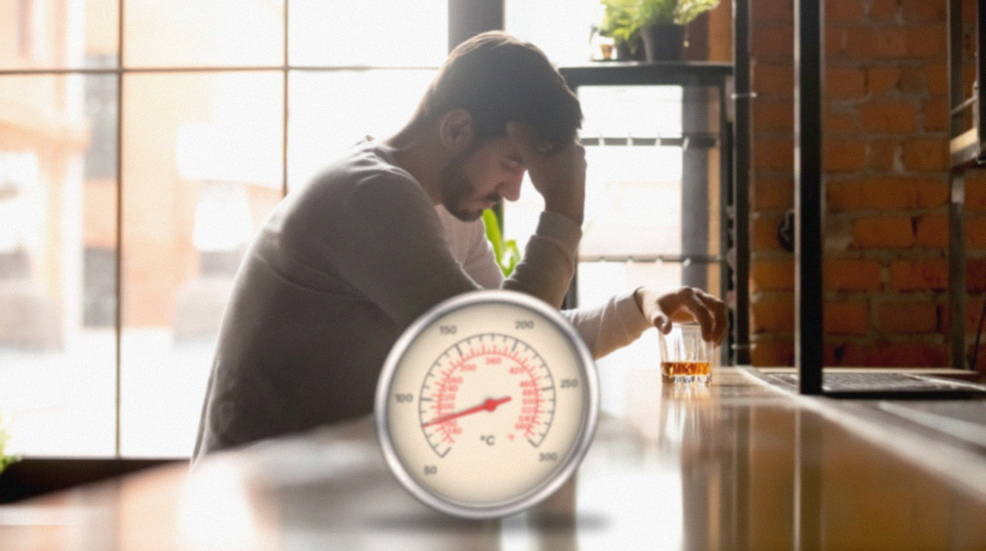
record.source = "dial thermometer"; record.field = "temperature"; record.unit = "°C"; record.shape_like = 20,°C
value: 80,°C
